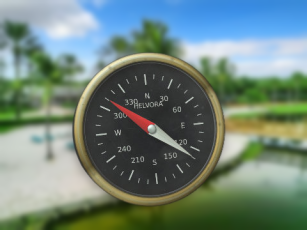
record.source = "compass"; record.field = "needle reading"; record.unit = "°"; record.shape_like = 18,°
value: 310,°
